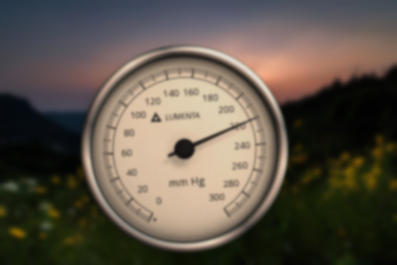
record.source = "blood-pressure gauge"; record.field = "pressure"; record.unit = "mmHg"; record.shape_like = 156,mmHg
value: 220,mmHg
